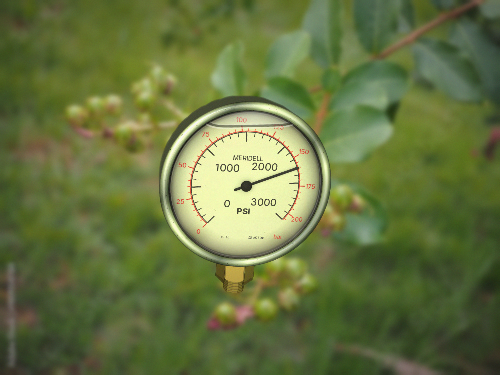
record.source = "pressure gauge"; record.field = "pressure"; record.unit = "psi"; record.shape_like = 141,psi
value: 2300,psi
